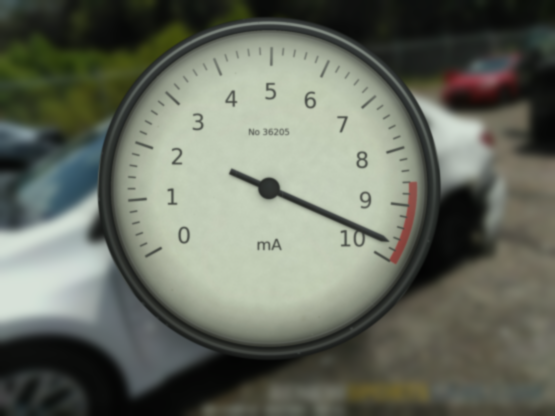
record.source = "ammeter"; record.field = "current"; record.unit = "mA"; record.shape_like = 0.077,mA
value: 9.7,mA
